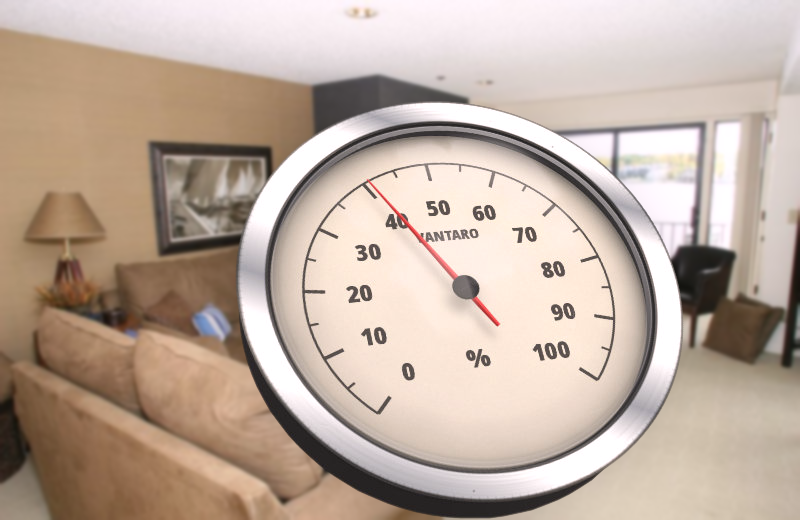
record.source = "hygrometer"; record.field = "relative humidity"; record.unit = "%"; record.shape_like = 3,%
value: 40,%
